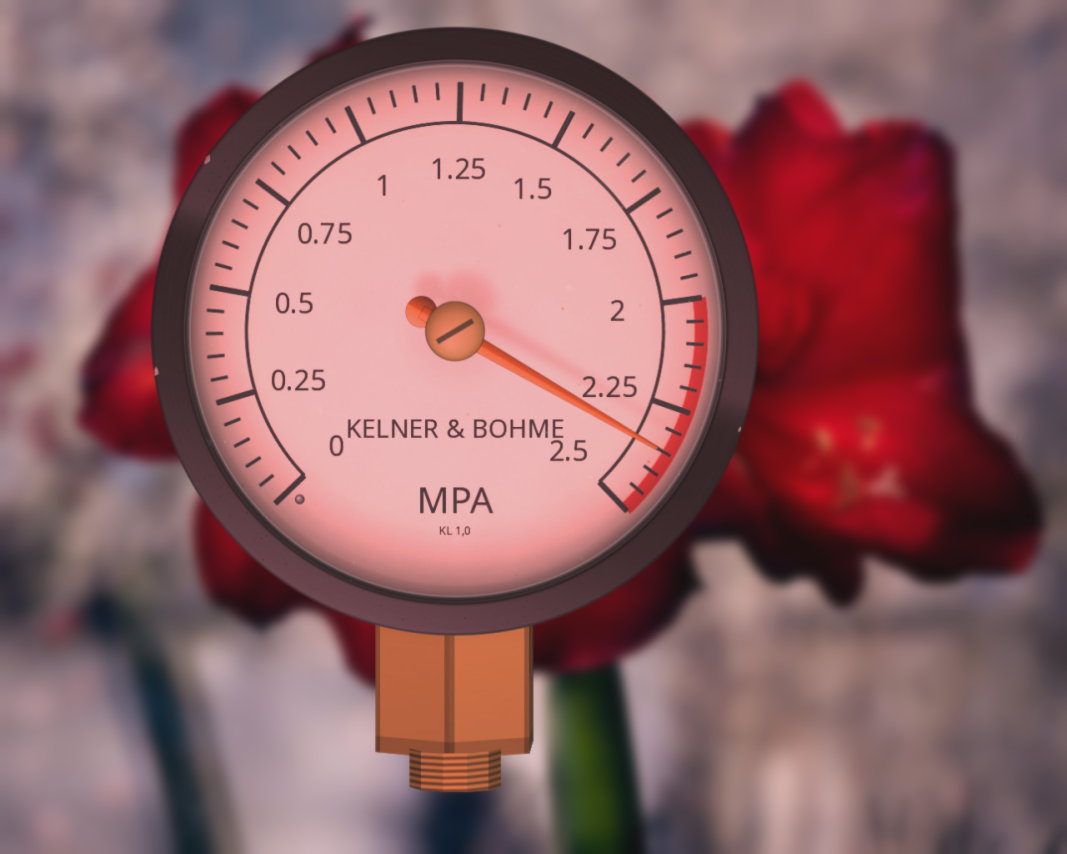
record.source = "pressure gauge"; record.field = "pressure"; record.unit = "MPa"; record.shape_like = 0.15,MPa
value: 2.35,MPa
